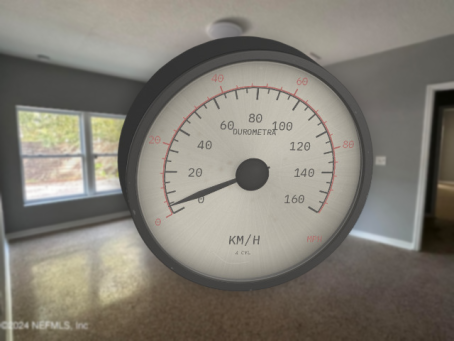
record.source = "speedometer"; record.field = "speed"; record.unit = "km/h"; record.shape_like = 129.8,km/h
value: 5,km/h
